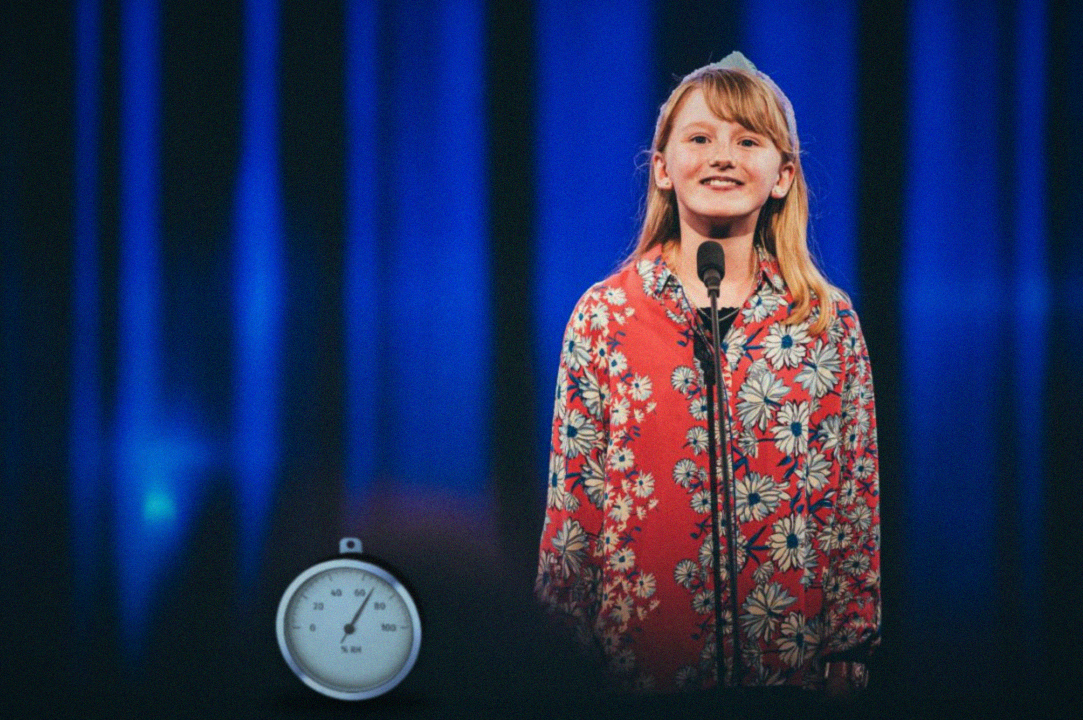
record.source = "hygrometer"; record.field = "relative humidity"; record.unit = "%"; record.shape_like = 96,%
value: 68,%
